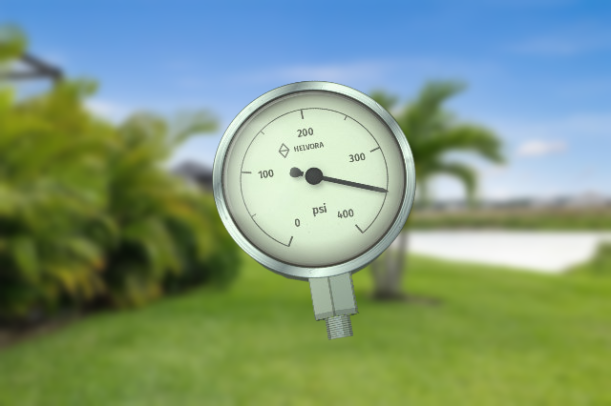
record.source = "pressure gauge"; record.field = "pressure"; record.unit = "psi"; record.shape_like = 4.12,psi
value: 350,psi
